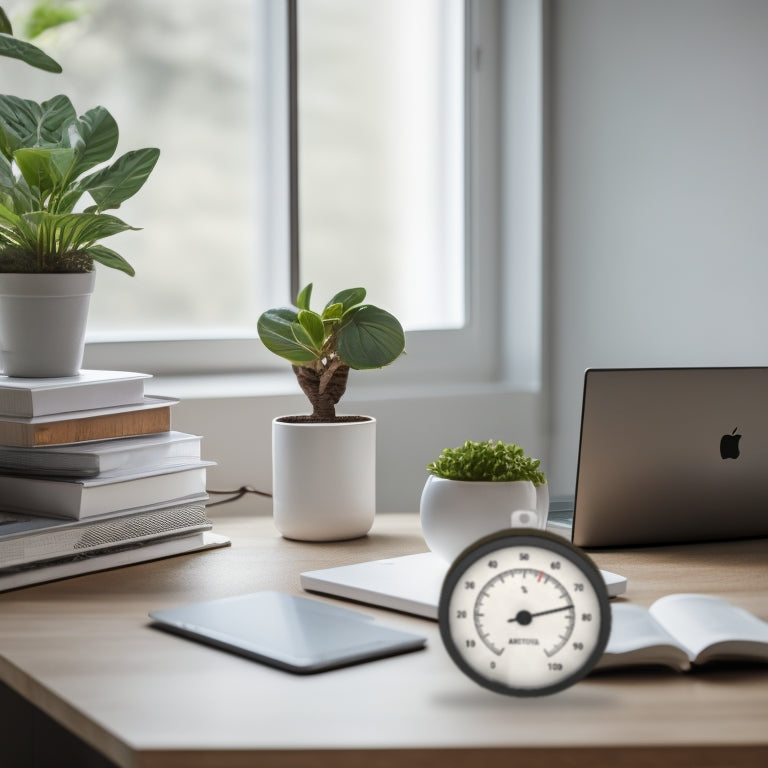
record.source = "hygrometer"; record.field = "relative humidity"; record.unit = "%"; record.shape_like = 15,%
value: 75,%
